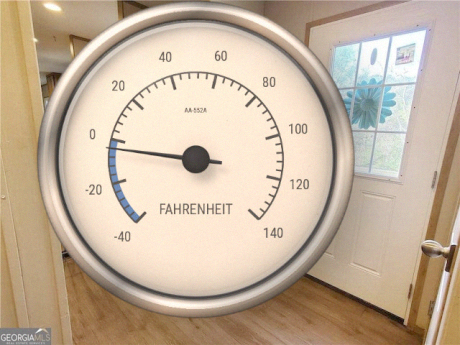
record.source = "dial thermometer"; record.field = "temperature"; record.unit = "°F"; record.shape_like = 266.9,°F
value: -4,°F
